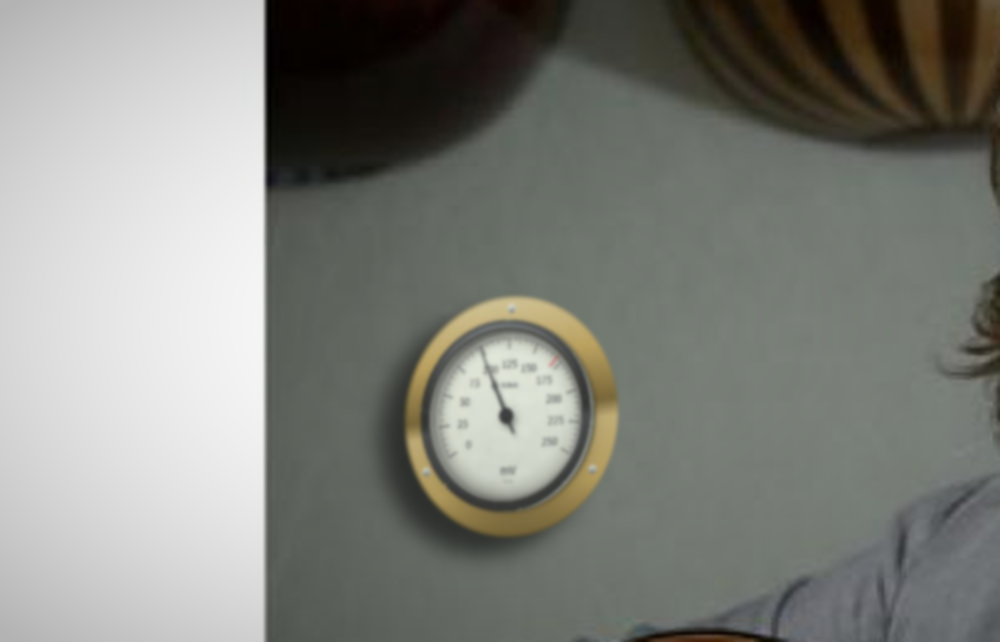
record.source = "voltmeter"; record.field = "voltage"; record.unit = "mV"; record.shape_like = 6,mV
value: 100,mV
